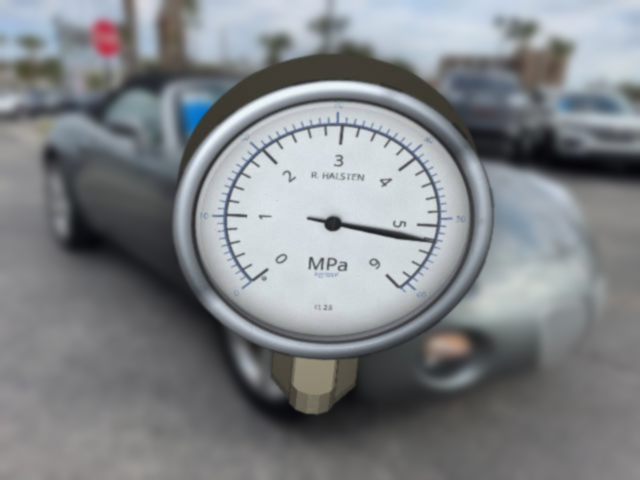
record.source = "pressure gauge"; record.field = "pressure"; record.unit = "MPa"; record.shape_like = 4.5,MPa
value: 5.2,MPa
